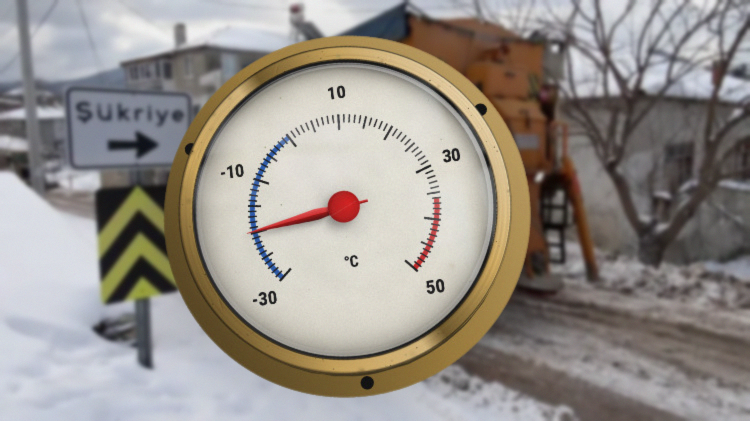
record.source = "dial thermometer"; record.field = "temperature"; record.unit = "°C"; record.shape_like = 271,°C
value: -20,°C
